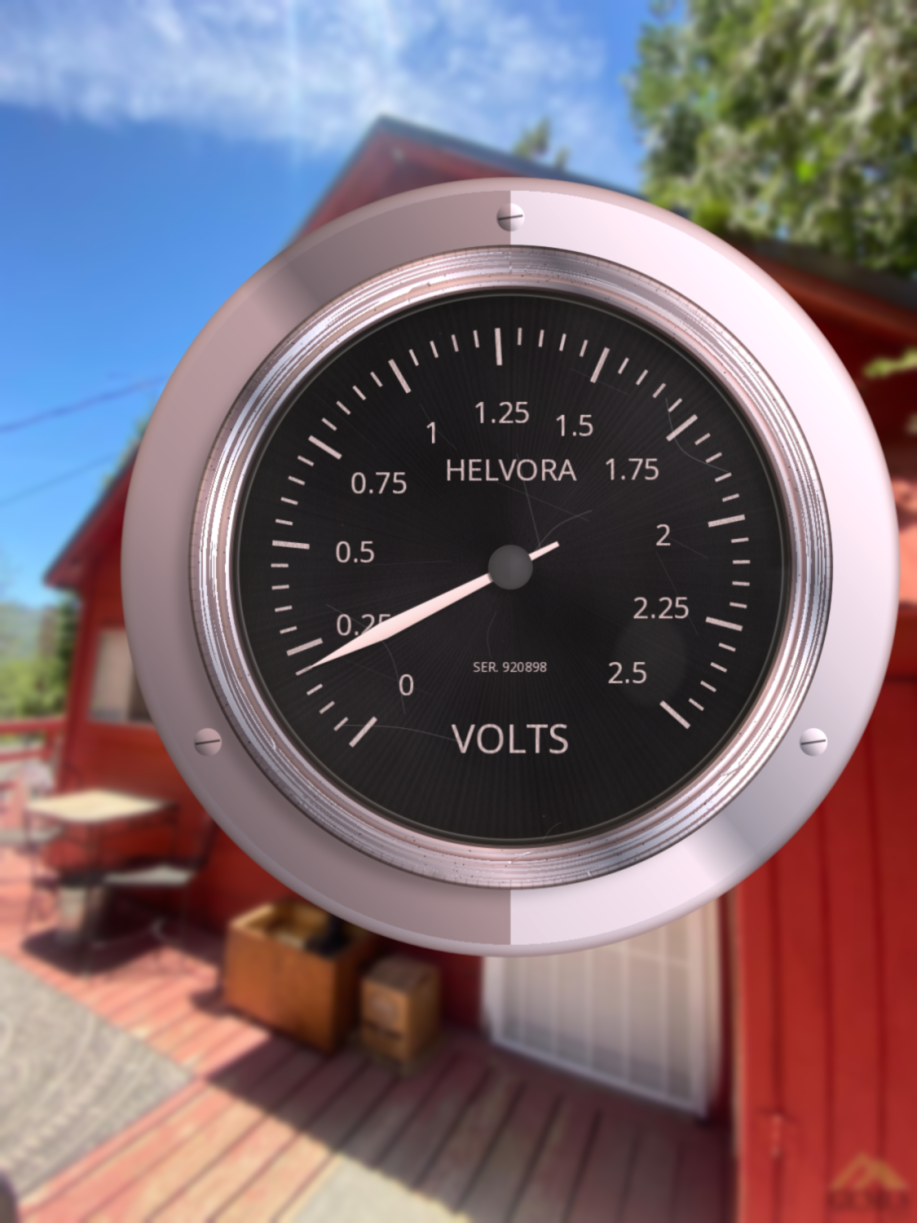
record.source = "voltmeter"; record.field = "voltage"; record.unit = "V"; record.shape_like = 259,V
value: 0.2,V
